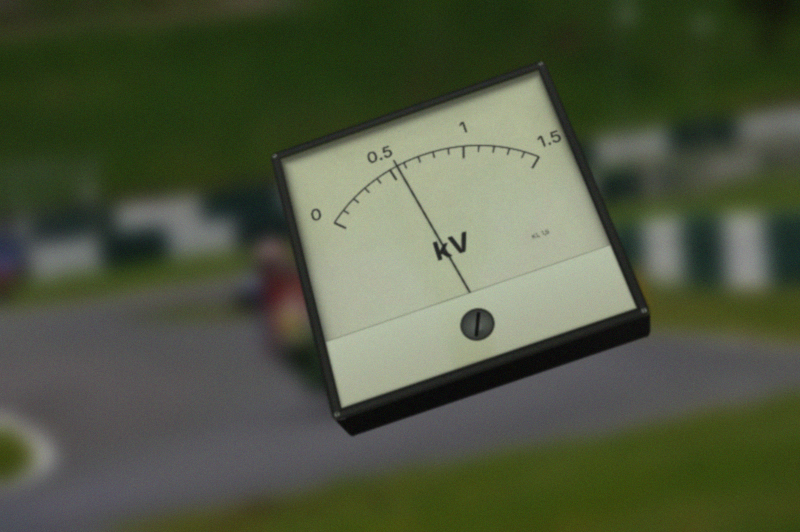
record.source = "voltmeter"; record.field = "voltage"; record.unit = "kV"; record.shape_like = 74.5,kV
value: 0.55,kV
